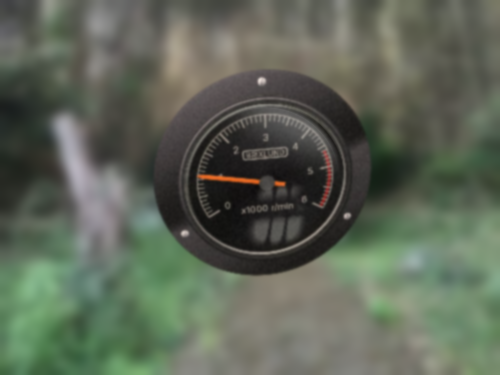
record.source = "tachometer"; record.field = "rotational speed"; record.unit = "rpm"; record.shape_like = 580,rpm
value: 1000,rpm
